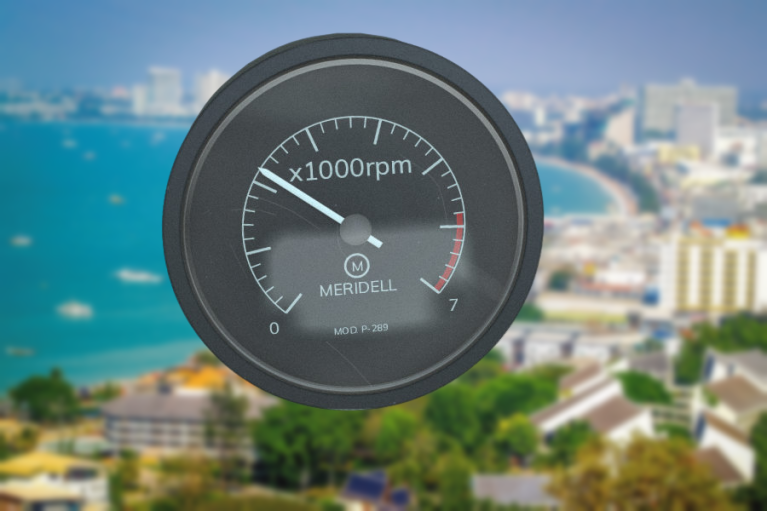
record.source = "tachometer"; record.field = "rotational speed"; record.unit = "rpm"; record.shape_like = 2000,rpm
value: 2200,rpm
